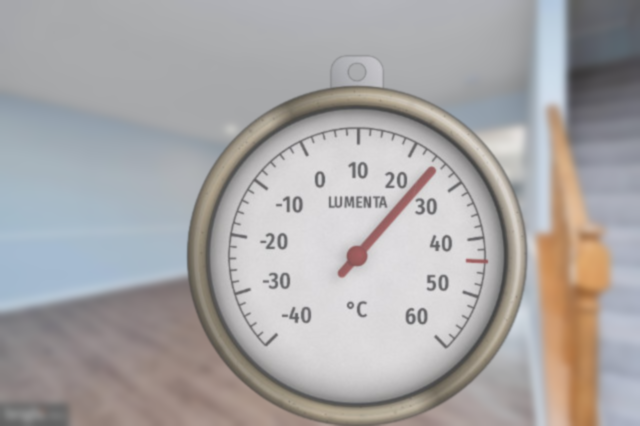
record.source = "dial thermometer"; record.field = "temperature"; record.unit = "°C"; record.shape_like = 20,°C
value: 25,°C
